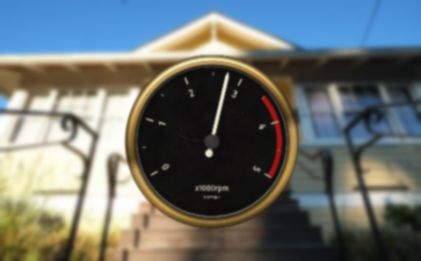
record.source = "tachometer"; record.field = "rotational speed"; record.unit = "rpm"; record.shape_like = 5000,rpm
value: 2750,rpm
